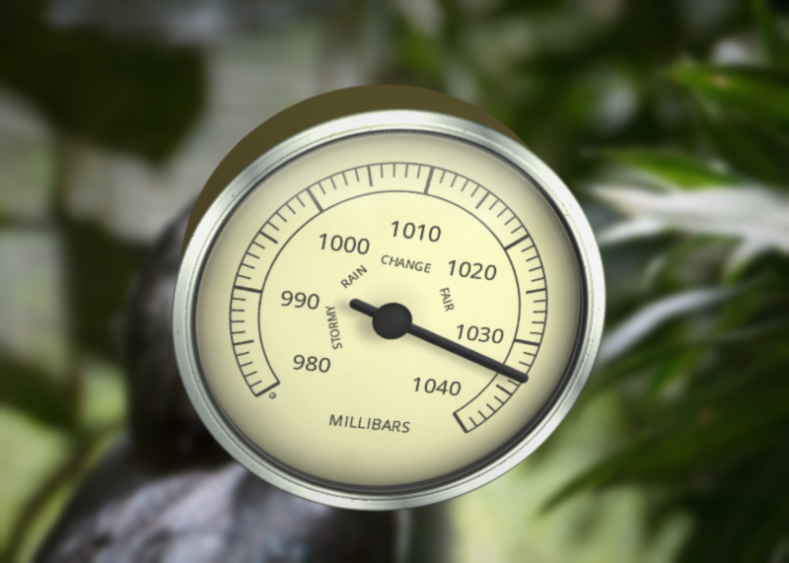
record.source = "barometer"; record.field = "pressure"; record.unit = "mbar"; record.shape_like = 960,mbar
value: 1033,mbar
